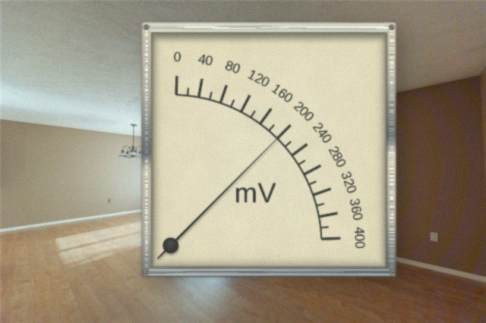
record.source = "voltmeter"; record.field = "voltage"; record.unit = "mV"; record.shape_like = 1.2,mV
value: 200,mV
